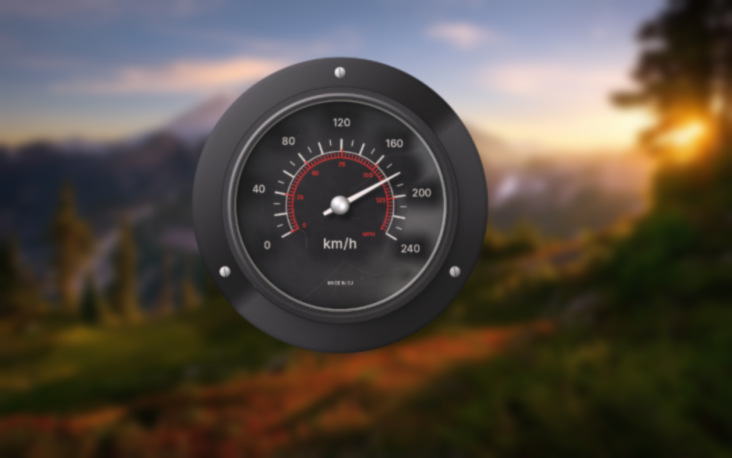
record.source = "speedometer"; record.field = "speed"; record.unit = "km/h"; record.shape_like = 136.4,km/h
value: 180,km/h
